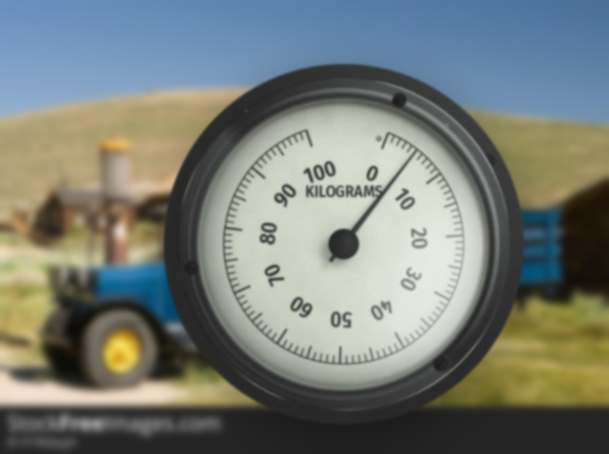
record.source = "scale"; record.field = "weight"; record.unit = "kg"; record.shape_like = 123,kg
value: 5,kg
